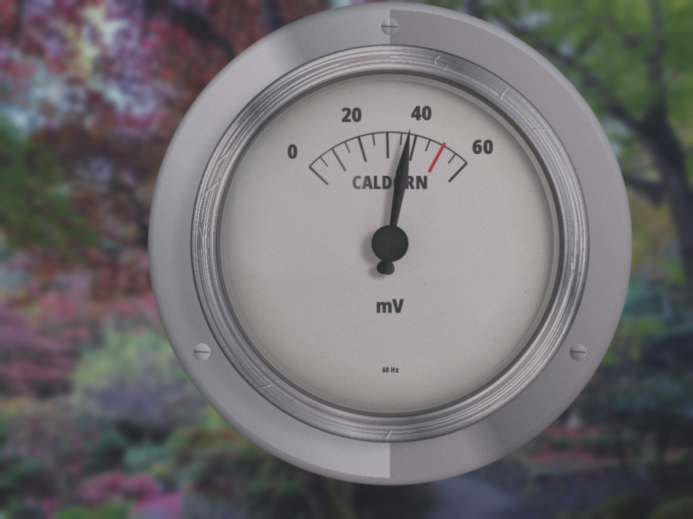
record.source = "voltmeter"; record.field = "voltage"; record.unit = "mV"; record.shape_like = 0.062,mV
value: 37.5,mV
